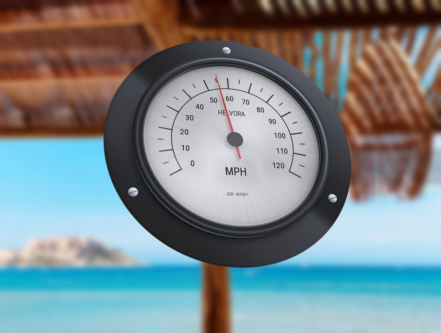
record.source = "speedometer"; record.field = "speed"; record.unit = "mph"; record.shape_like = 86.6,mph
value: 55,mph
